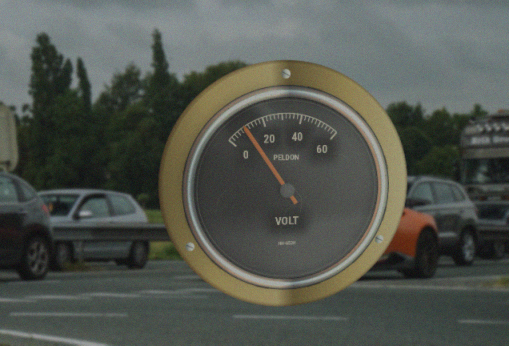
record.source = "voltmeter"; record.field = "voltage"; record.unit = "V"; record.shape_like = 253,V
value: 10,V
